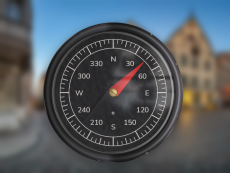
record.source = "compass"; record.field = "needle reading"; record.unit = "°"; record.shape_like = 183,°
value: 45,°
